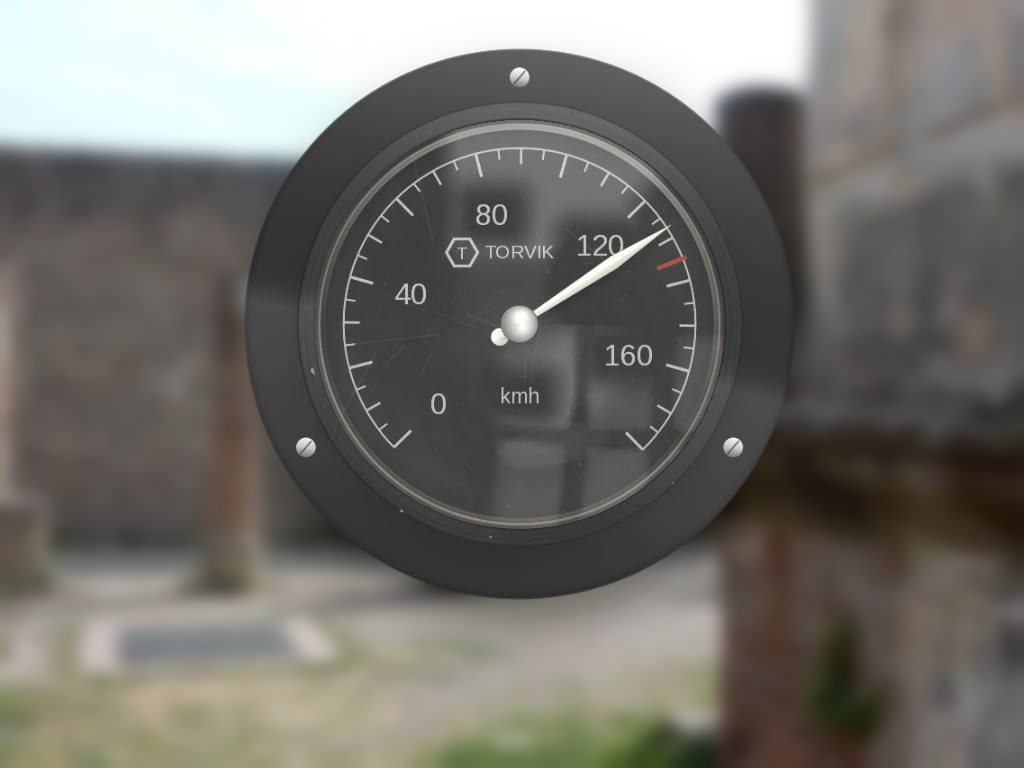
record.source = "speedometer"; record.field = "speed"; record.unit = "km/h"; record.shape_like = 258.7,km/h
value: 127.5,km/h
